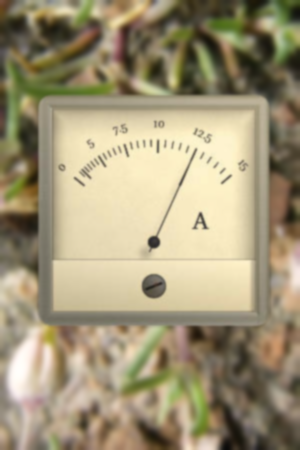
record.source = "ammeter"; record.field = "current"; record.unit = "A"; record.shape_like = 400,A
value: 12.5,A
